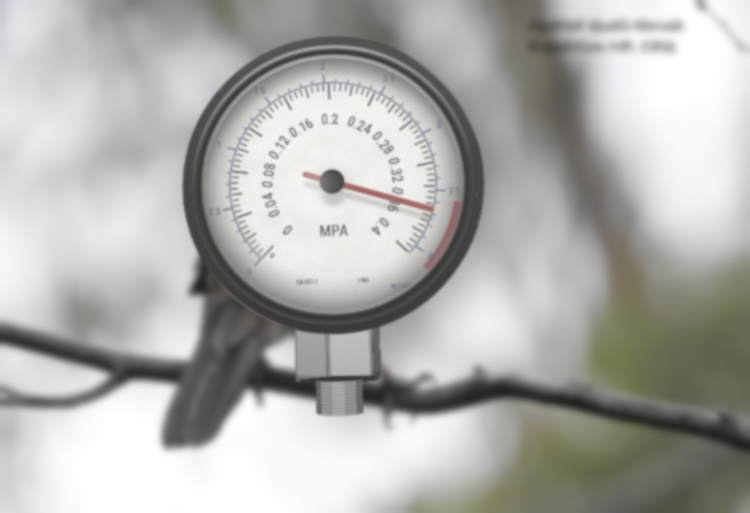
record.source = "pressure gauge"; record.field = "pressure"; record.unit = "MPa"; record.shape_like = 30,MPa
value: 0.36,MPa
